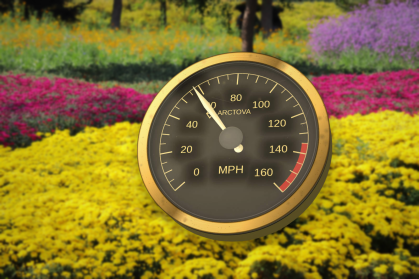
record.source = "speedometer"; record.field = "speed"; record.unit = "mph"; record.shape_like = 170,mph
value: 57.5,mph
